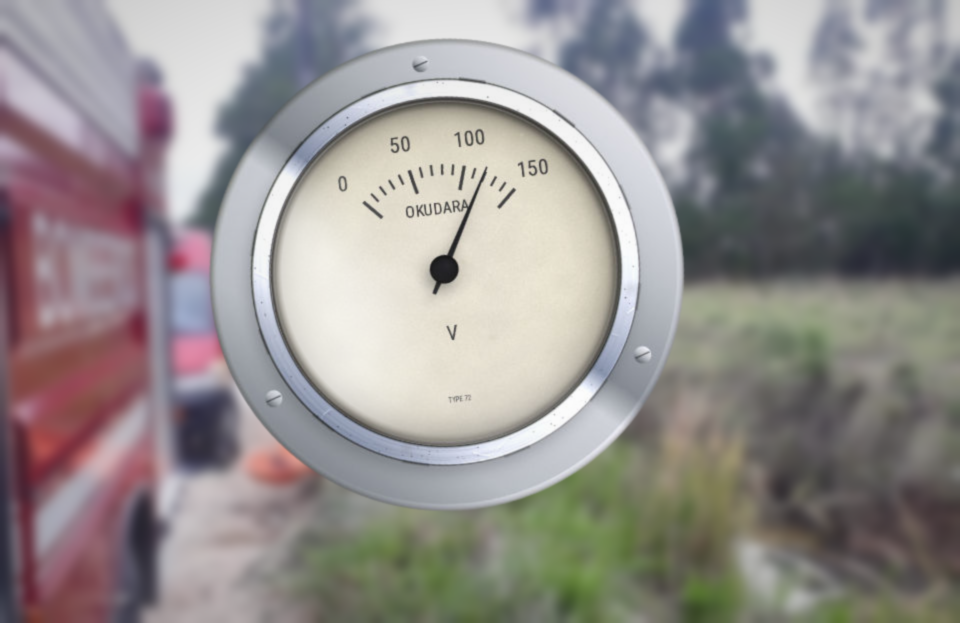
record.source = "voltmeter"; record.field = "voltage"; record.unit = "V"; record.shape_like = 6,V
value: 120,V
